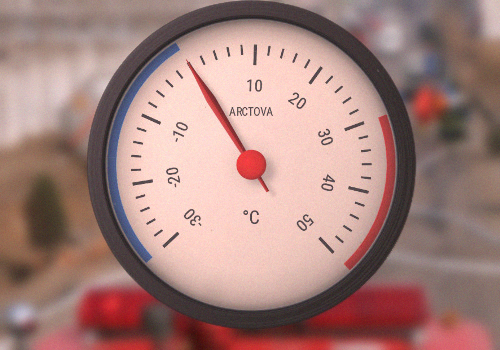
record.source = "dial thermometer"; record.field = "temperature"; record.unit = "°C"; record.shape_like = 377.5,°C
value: 0,°C
